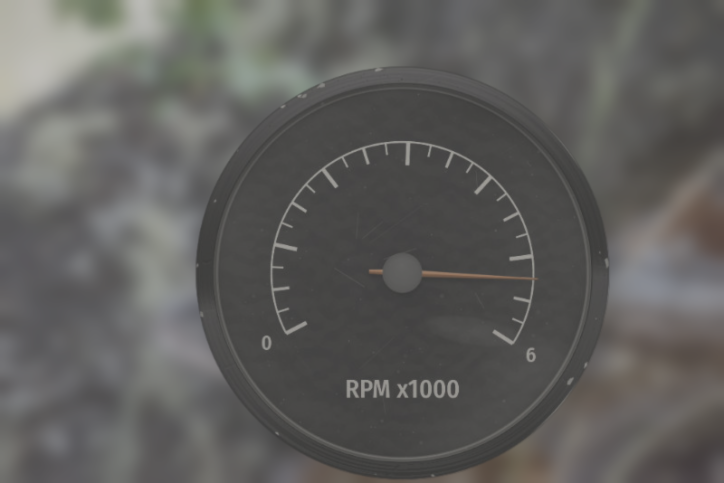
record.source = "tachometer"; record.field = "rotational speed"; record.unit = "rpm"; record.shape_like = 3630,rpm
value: 5250,rpm
